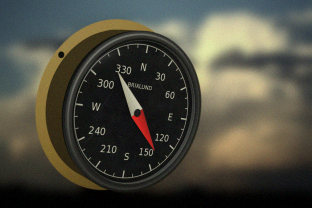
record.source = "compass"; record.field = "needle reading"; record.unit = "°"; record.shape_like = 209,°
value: 140,°
